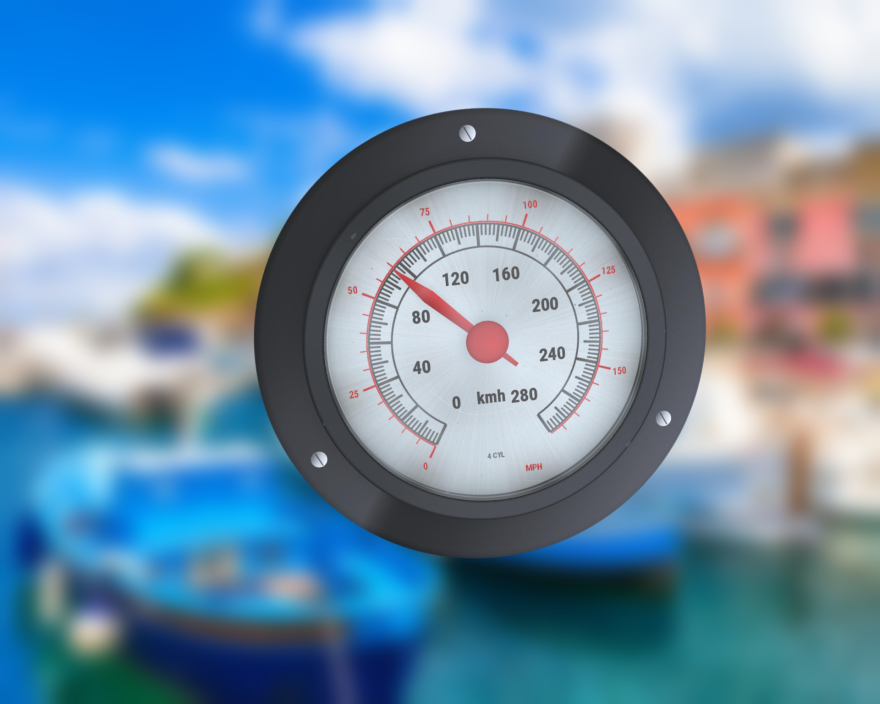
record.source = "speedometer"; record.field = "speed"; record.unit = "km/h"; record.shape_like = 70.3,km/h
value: 96,km/h
